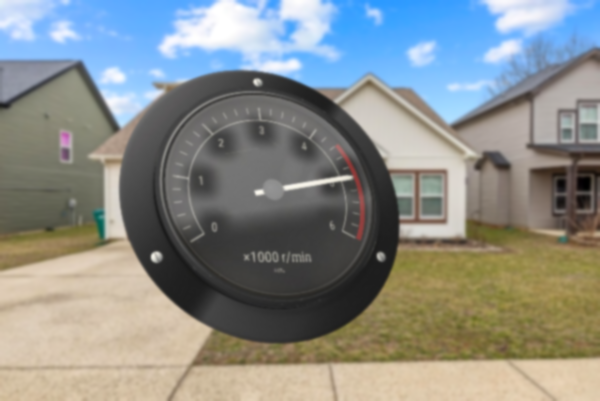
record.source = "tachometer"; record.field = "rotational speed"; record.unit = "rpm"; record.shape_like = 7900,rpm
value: 5000,rpm
